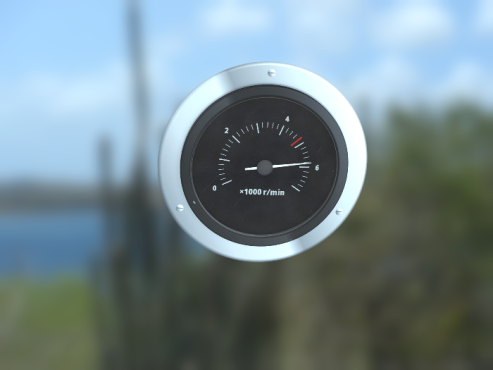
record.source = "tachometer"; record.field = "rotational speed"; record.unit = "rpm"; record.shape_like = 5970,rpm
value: 5800,rpm
